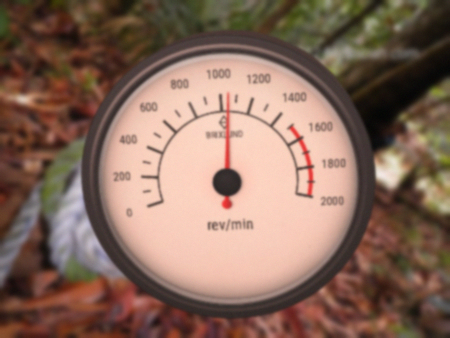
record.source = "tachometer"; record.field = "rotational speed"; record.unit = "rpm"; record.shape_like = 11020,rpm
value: 1050,rpm
